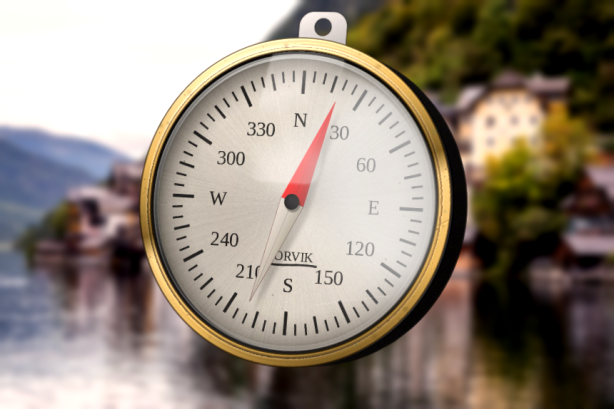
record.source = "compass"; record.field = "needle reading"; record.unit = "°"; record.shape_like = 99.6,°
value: 20,°
